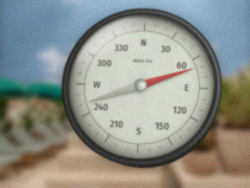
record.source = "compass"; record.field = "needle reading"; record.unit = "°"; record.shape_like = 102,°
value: 70,°
